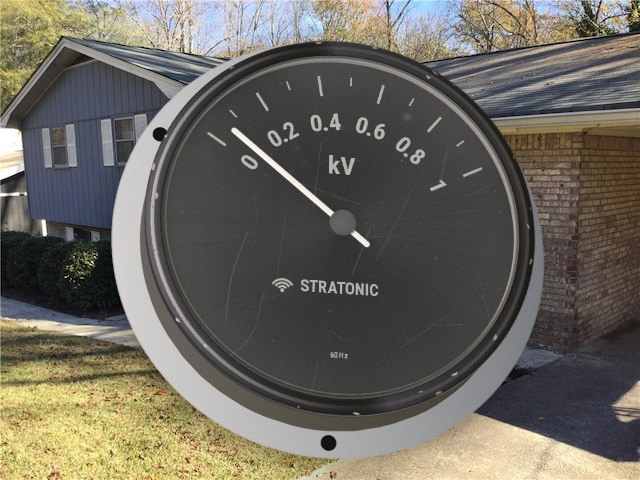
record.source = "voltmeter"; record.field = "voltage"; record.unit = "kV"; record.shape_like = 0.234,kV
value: 0.05,kV
